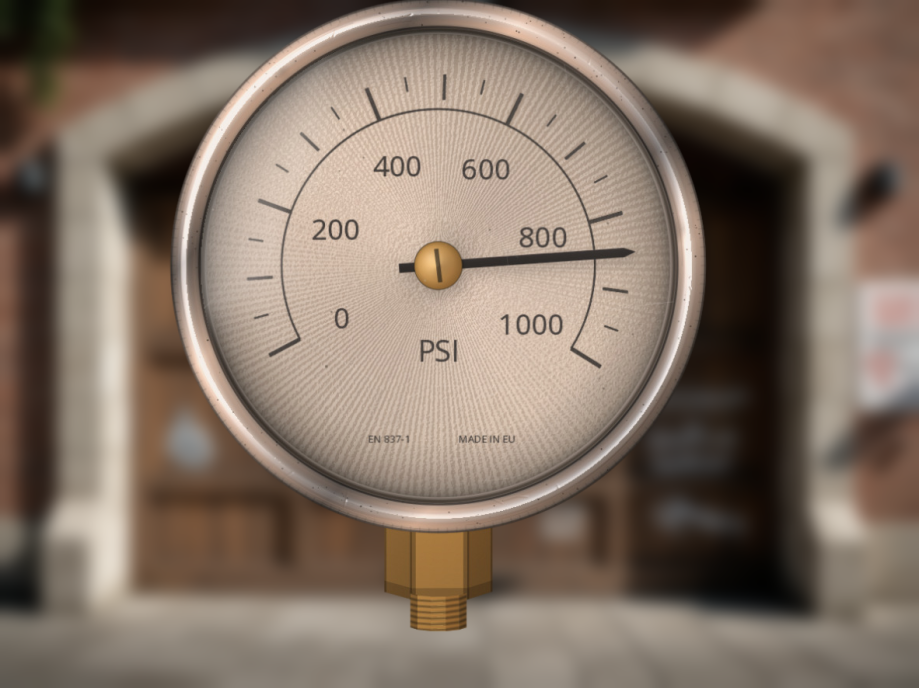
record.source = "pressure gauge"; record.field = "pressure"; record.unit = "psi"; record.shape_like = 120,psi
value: 850,psi
